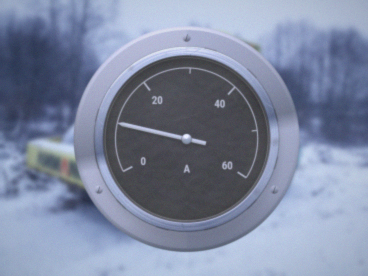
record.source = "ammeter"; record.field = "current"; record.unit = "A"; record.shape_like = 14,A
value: 10,A
